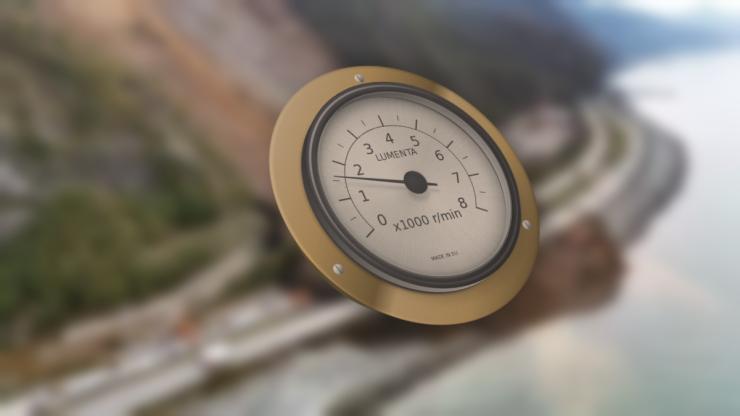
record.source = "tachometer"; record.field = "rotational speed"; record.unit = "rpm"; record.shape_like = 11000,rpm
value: 1500,rpm
